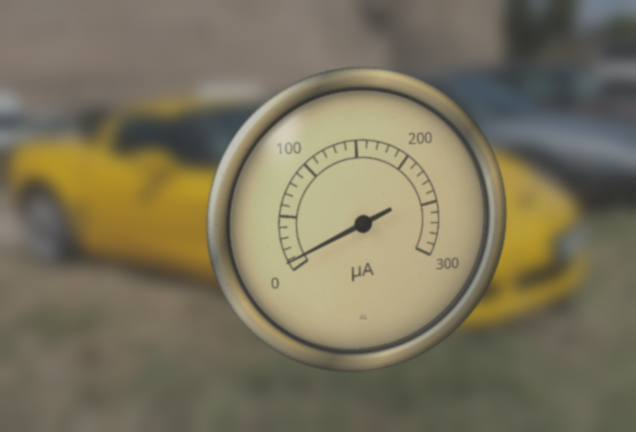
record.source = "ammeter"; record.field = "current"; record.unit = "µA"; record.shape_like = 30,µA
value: 10,µA
